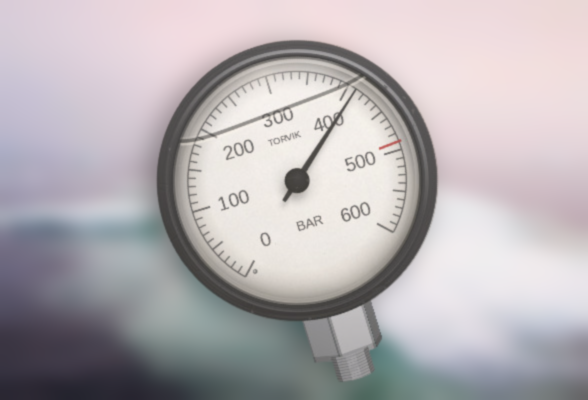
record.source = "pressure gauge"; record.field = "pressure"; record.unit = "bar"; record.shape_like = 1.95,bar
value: 410,bar
